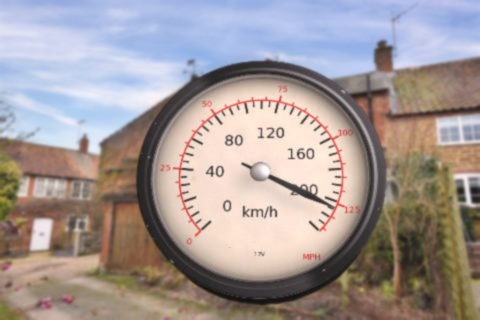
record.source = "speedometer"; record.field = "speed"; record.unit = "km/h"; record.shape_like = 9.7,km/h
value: 205,km/h
